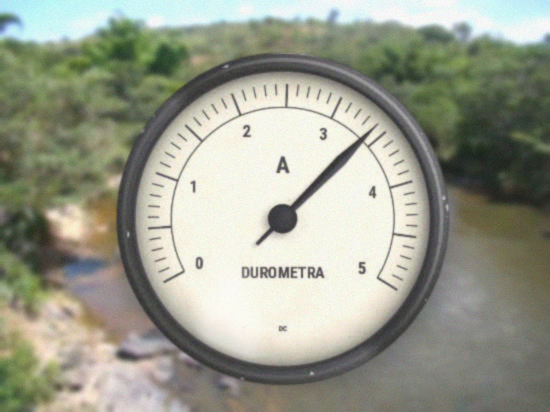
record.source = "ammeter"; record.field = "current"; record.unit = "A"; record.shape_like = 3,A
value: 3.4,A
